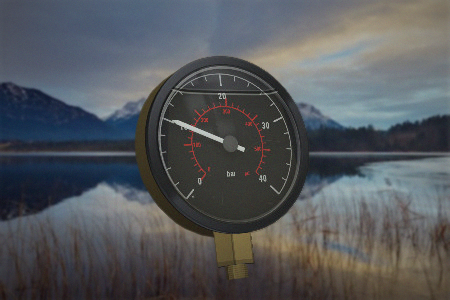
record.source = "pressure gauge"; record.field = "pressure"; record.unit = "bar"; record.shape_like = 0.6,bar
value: 10,bar
